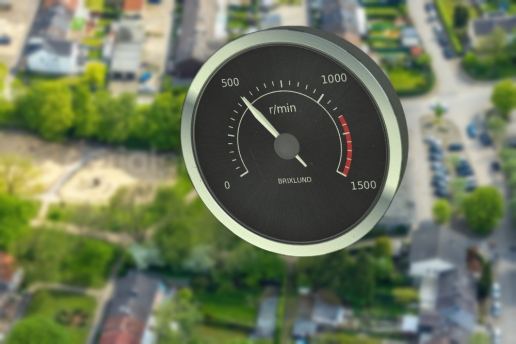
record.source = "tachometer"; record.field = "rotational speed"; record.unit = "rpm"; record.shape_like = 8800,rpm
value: 500,rpm
